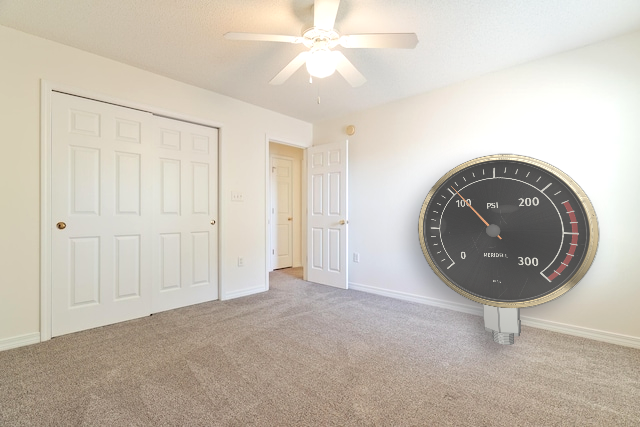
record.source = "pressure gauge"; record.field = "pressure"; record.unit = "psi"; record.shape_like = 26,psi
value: 105,psi
